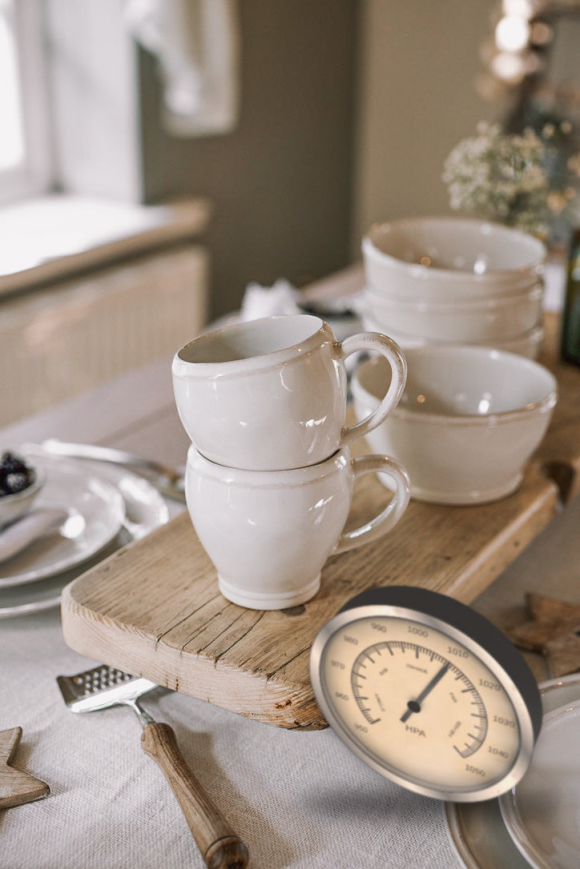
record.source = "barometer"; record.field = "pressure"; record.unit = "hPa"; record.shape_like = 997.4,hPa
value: 1010,hPa
